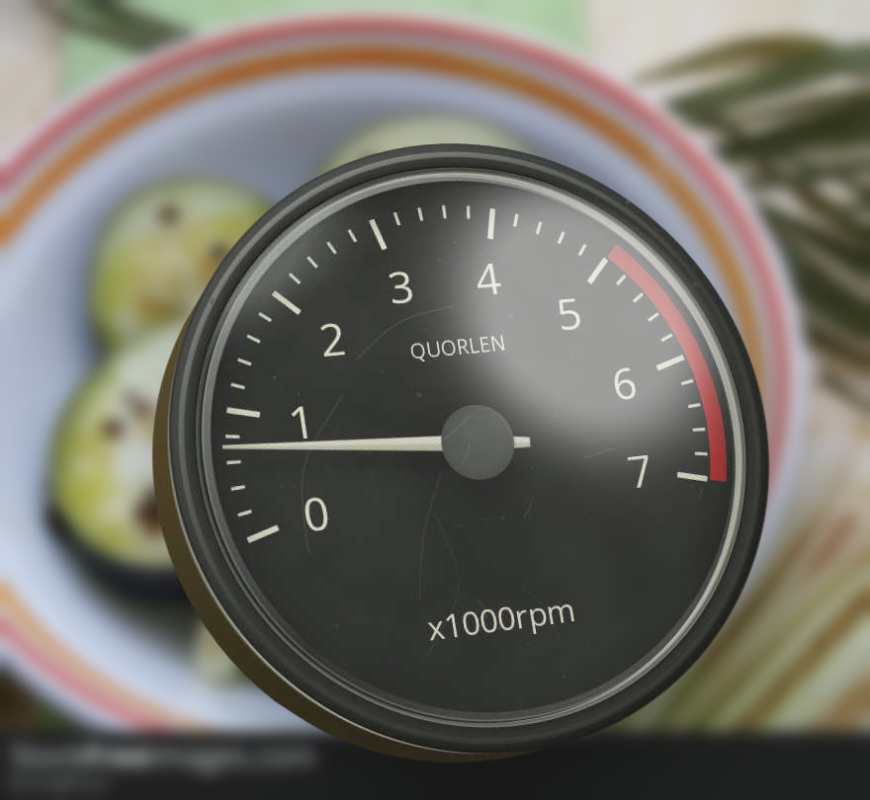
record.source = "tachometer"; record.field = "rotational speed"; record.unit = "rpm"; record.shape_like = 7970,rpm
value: 700,rpm
